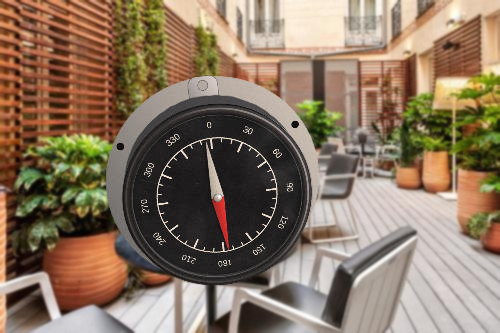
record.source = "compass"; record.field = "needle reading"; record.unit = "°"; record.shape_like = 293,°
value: 175,°
